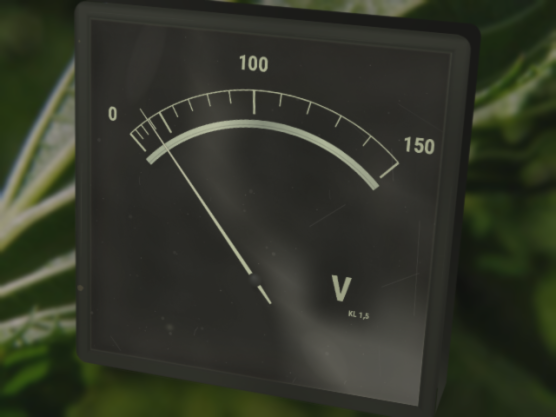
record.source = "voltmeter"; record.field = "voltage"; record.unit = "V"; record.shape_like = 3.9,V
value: 40,V
